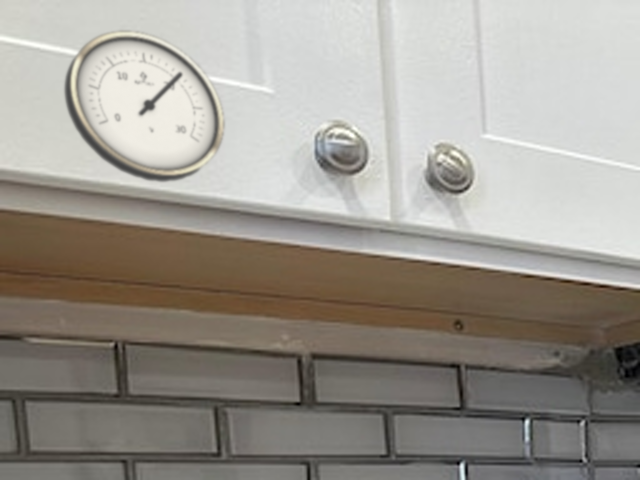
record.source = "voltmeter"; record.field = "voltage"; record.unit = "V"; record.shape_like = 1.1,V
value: 20,V
